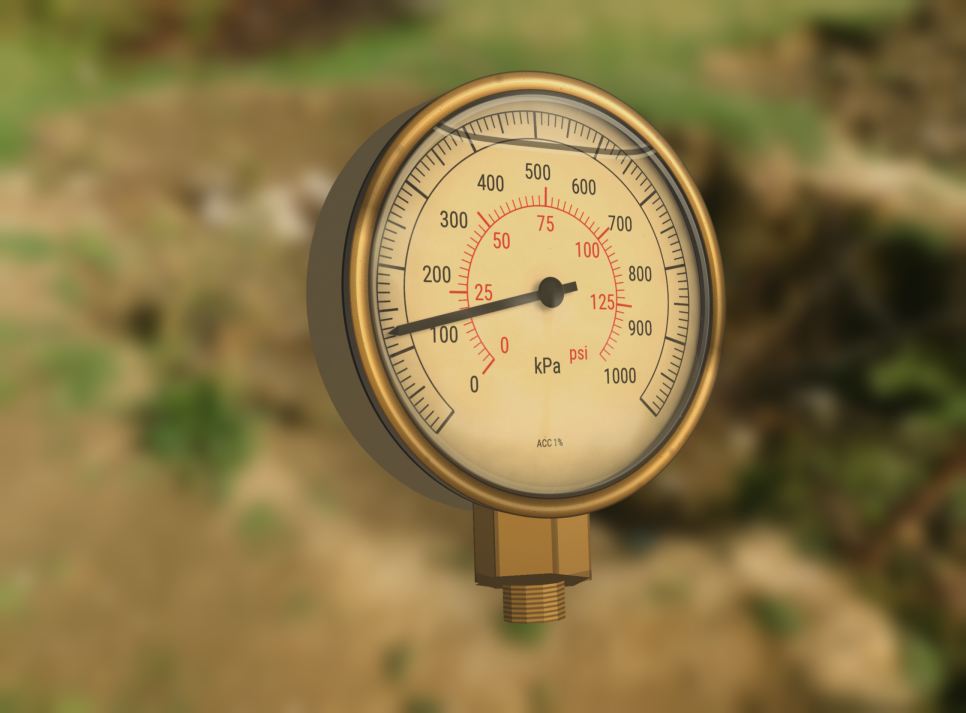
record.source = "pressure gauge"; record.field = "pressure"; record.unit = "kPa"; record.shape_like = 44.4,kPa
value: 125,kPa
